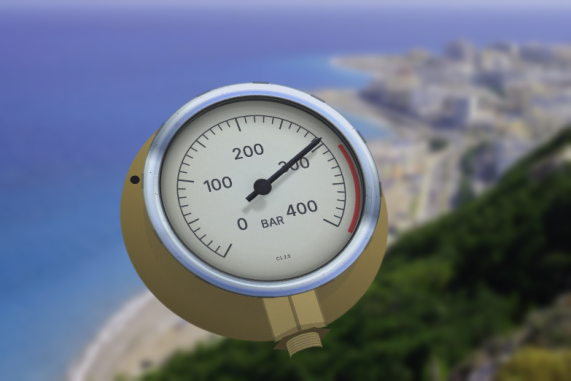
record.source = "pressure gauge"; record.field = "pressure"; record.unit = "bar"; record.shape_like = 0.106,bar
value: 295,bar
